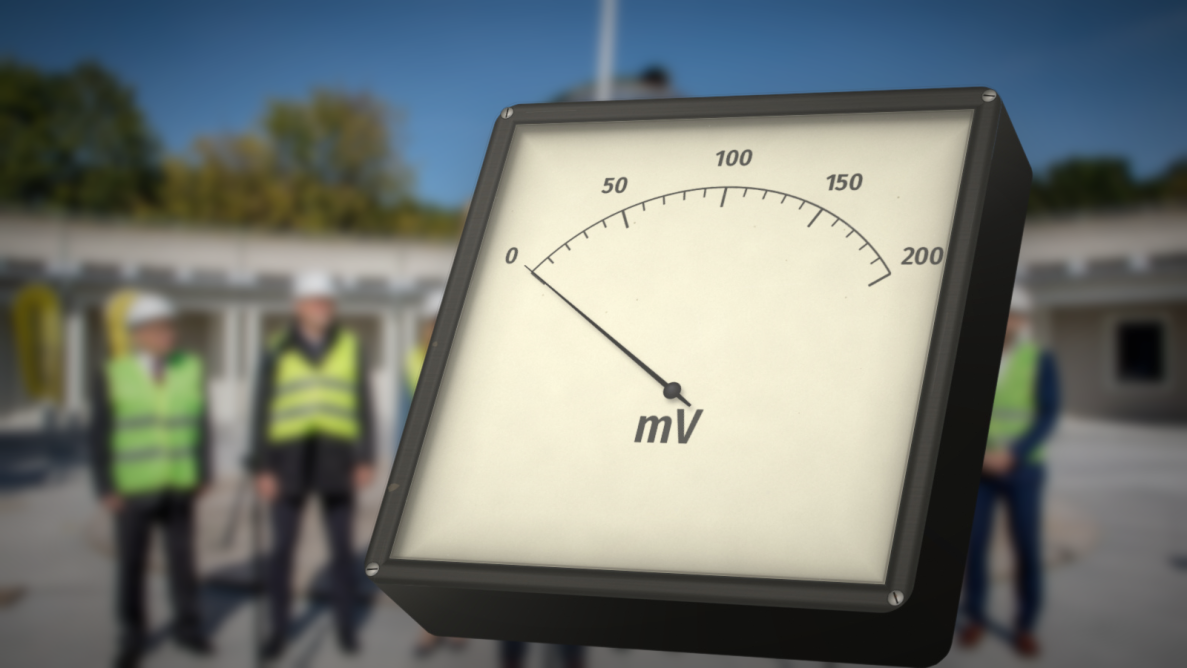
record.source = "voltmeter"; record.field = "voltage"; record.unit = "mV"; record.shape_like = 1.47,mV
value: 0,mV
